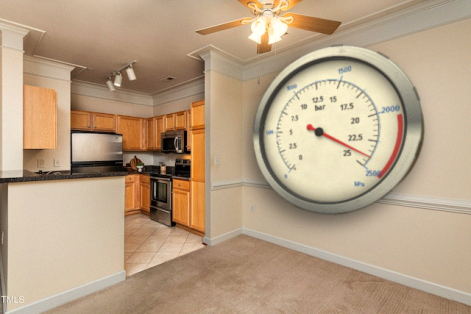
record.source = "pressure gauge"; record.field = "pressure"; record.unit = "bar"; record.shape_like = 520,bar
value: 24,bar
